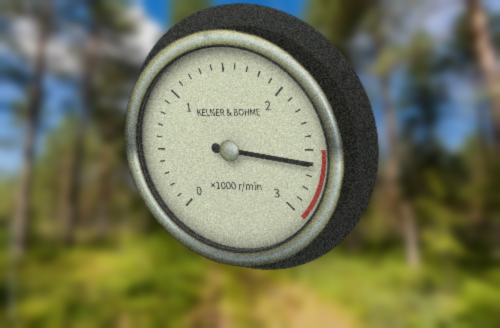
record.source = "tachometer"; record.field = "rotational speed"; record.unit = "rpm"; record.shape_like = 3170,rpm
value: 2600,rpm
